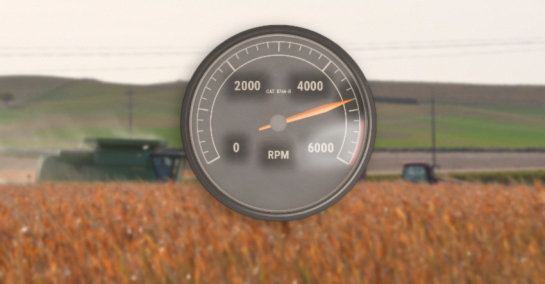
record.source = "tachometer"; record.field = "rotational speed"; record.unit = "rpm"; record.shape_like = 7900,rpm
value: 4800,rpm
